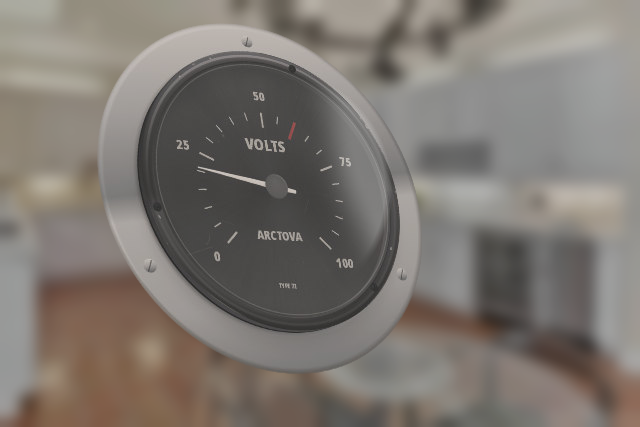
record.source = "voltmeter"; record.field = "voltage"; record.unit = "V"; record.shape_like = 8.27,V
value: 20,V
